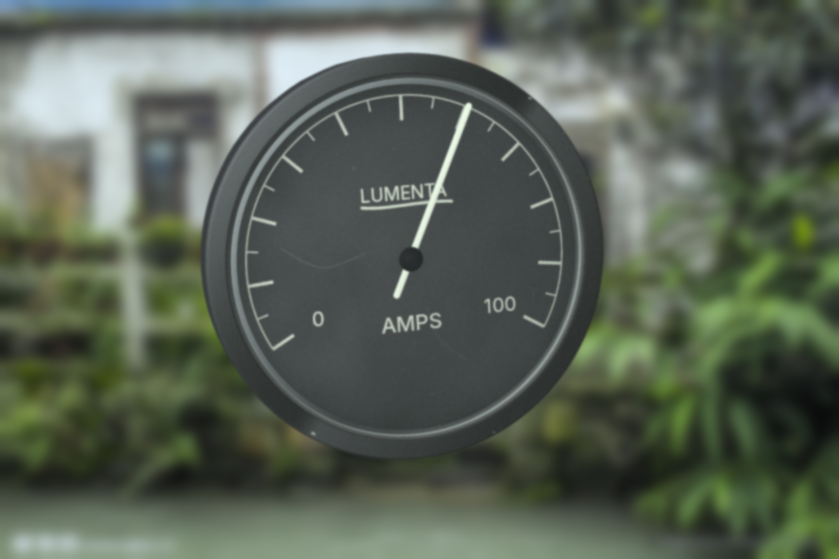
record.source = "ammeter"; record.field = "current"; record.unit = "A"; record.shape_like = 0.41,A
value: 60,A
